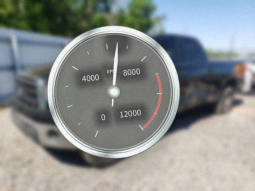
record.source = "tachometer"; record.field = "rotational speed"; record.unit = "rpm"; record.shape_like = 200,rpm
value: 6500,rpm
